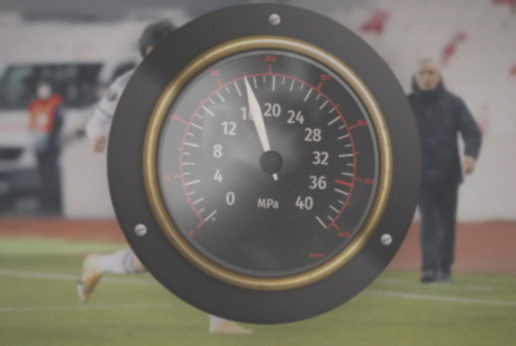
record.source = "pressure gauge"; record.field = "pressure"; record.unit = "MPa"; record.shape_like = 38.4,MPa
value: 17,MPa
